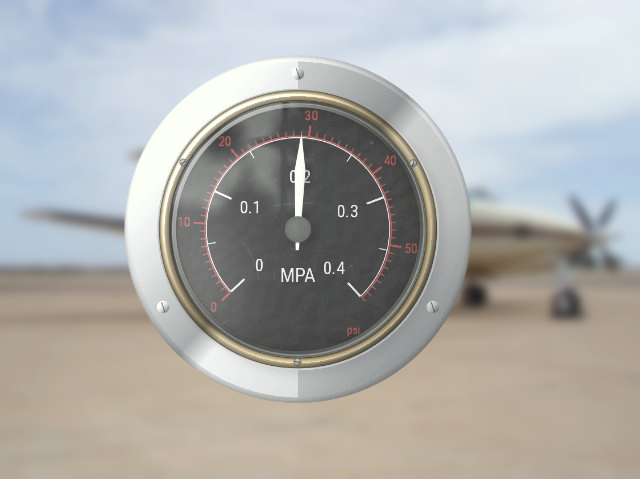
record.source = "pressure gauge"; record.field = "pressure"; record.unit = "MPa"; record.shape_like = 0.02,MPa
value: 0.2,MPa
